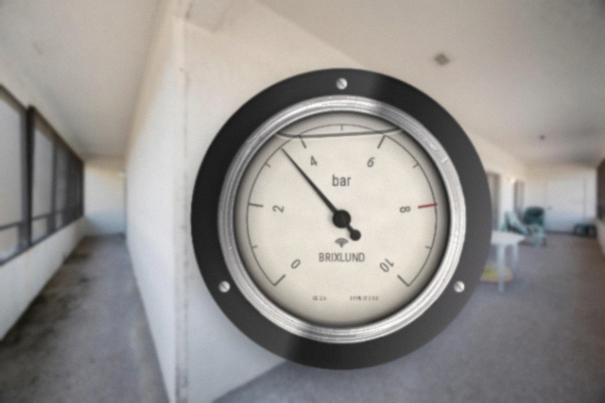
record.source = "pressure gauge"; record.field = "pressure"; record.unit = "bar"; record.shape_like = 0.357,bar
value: 3.5,bar
